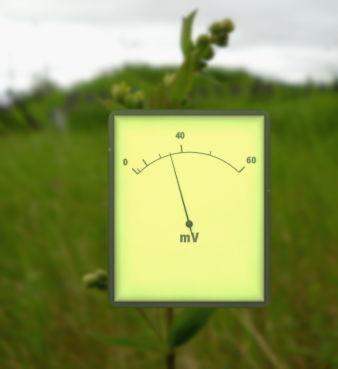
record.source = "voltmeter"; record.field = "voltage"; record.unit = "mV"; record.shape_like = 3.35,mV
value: 35,mV
